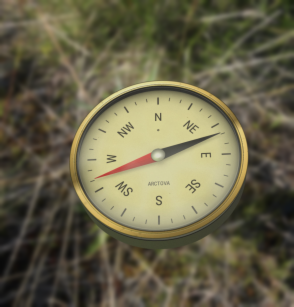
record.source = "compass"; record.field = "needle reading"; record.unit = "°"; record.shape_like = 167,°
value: 250,°
